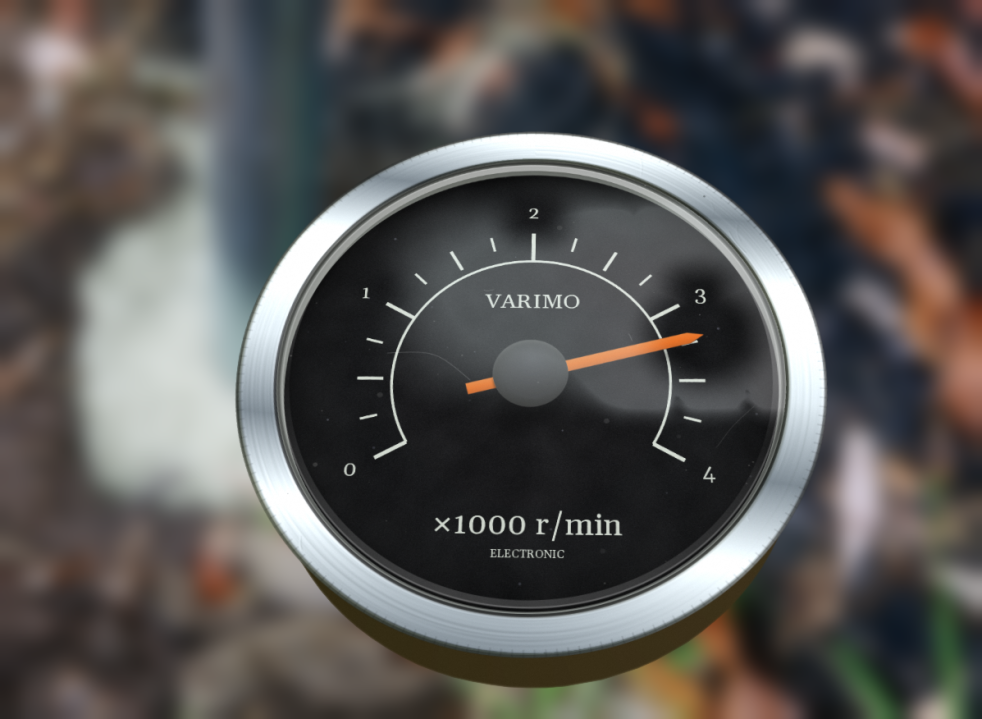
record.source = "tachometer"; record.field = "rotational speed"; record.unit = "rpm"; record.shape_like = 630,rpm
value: 3250,rpm
